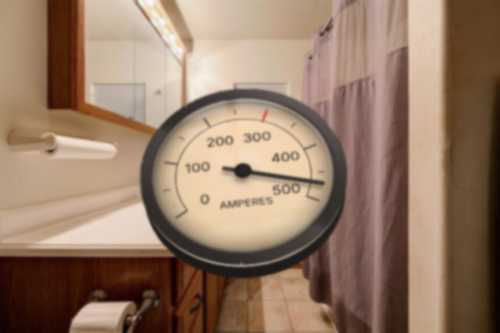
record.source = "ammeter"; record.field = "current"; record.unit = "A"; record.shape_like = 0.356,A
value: 475,A
